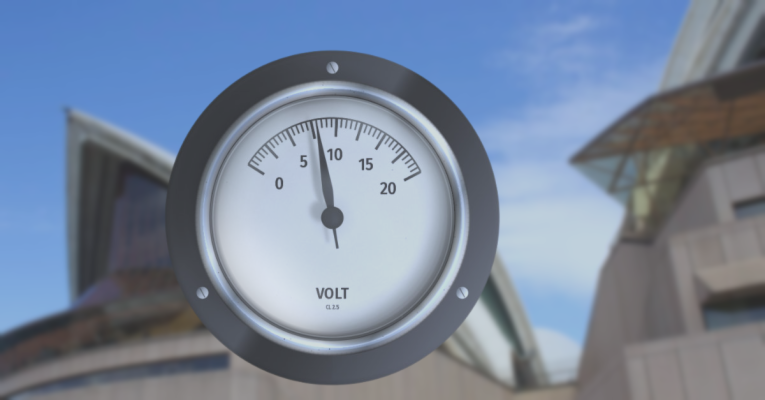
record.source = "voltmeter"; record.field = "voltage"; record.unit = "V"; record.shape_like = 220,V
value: 8,V
